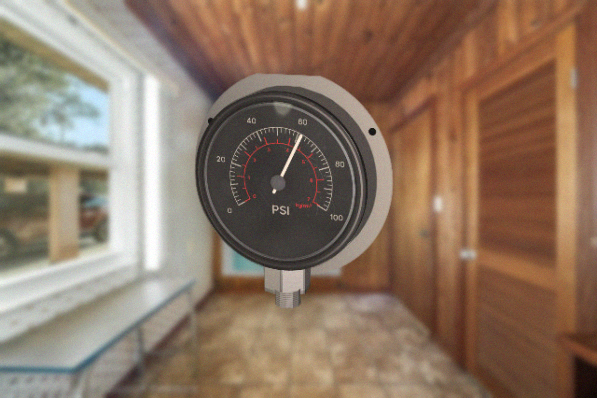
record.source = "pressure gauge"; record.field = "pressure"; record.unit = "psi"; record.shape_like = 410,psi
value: 62,psi
